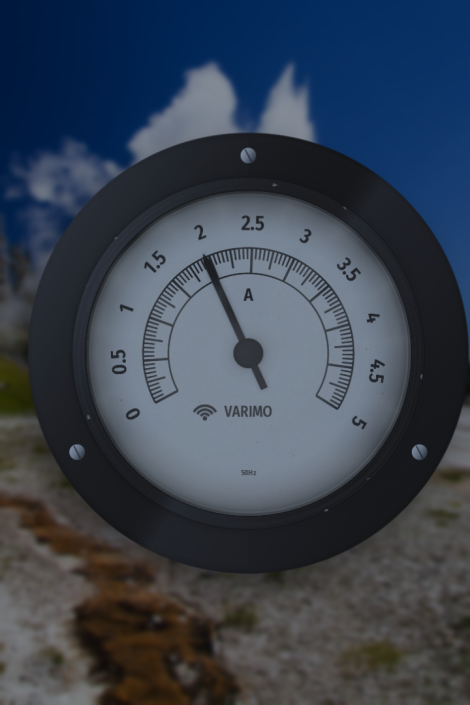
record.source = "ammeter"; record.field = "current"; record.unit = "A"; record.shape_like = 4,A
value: 1.95,A
